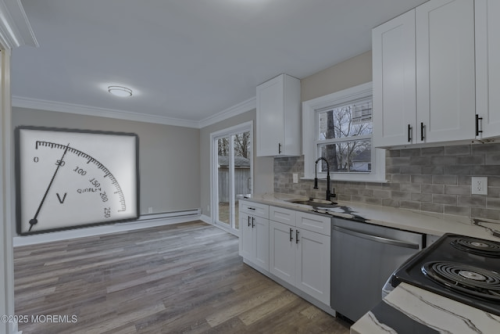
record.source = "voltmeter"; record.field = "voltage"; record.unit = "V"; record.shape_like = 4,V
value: 50,V
